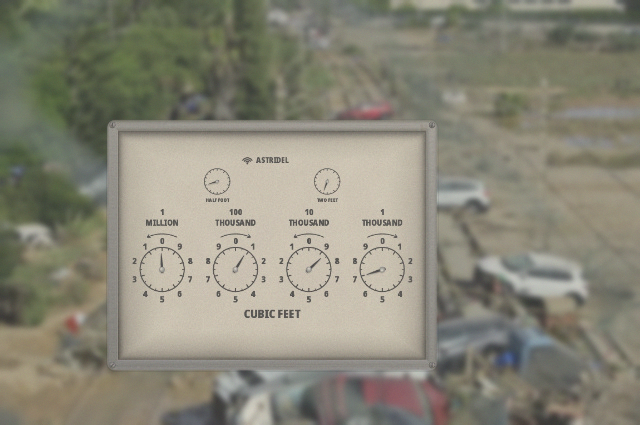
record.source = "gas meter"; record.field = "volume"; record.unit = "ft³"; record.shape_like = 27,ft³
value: 8700,ft³
